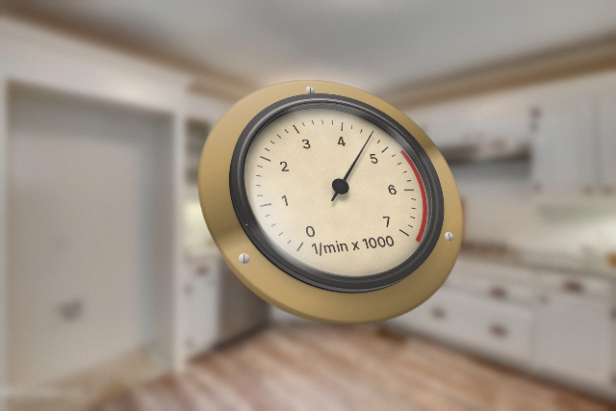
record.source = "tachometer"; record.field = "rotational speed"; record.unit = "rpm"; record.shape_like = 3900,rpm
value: 4600,rpm
